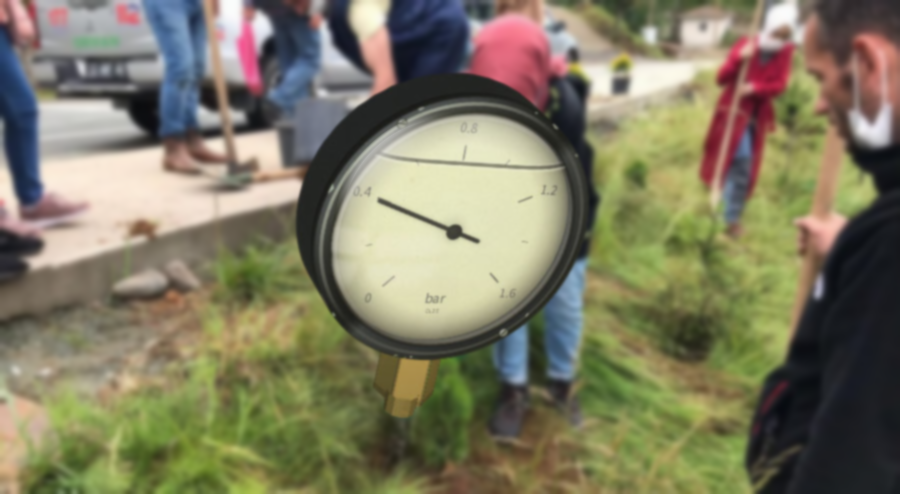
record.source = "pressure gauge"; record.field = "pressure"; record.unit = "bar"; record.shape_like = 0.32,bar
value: 0.4,bar
